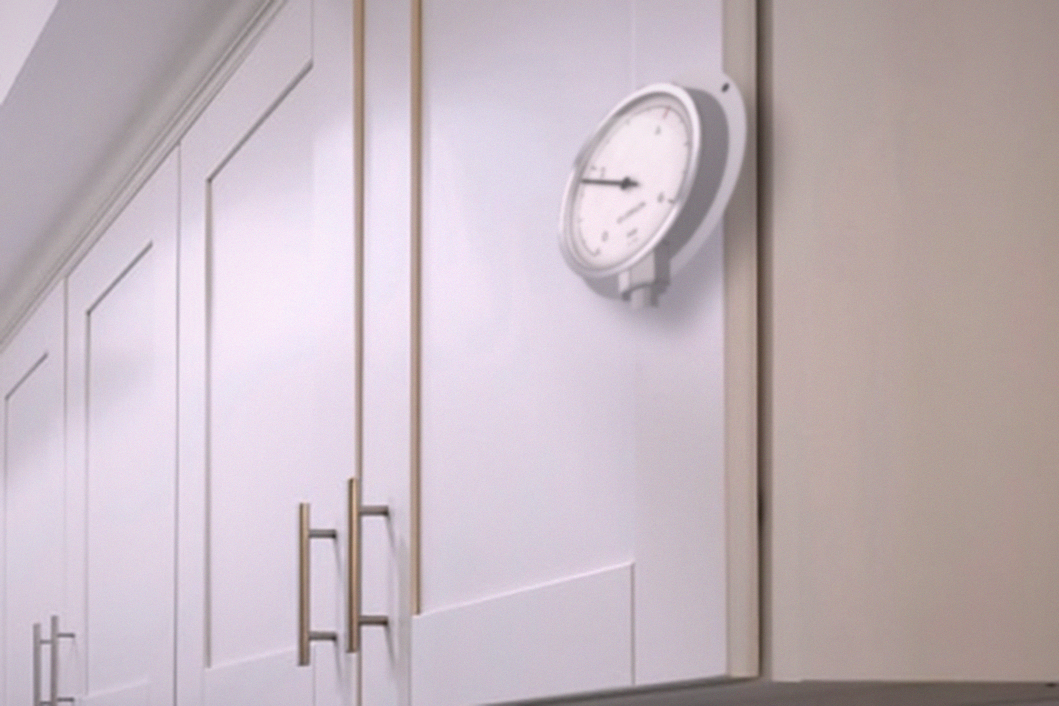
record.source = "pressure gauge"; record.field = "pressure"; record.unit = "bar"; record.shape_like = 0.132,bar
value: 1.75,bar
